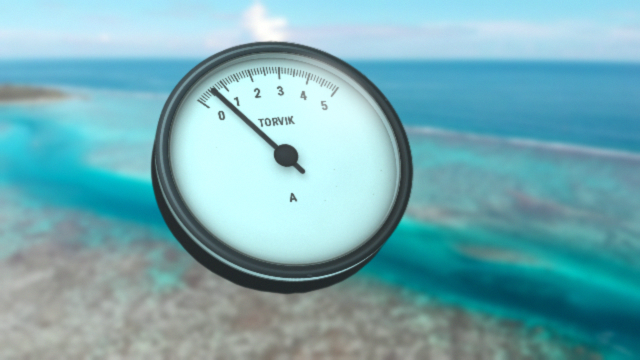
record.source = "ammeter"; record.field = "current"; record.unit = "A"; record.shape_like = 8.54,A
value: 0.5,A
